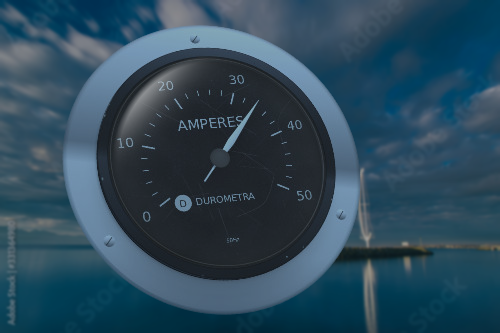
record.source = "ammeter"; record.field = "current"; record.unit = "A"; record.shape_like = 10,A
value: 34,A
